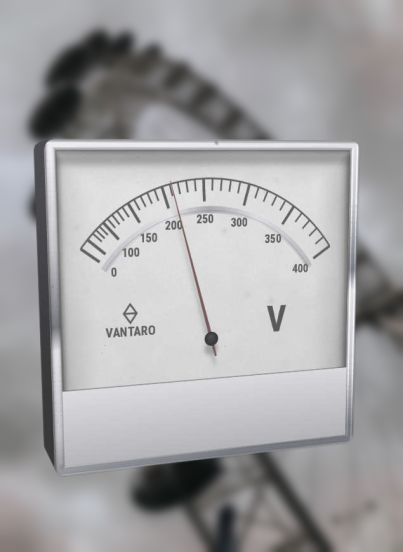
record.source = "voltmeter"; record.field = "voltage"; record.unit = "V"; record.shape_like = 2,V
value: 210,V
